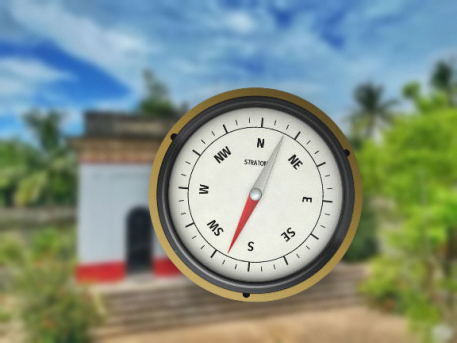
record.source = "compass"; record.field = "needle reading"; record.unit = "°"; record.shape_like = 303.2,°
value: 200,°
